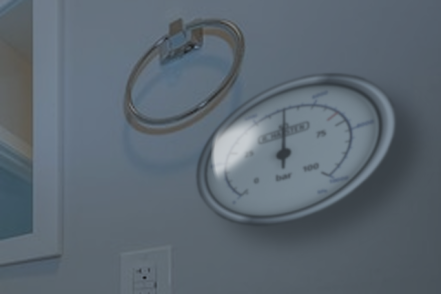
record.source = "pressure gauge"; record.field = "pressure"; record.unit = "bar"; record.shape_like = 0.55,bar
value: 50,bar
